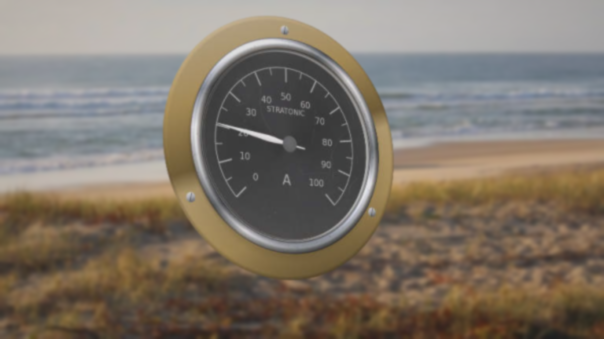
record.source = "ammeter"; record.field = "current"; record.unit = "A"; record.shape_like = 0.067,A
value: 20,A
